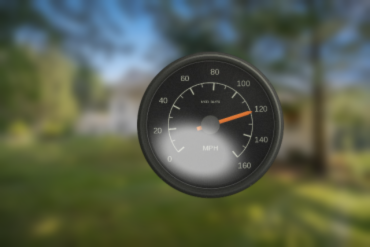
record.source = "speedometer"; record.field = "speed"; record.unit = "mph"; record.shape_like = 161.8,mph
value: 120,mph
